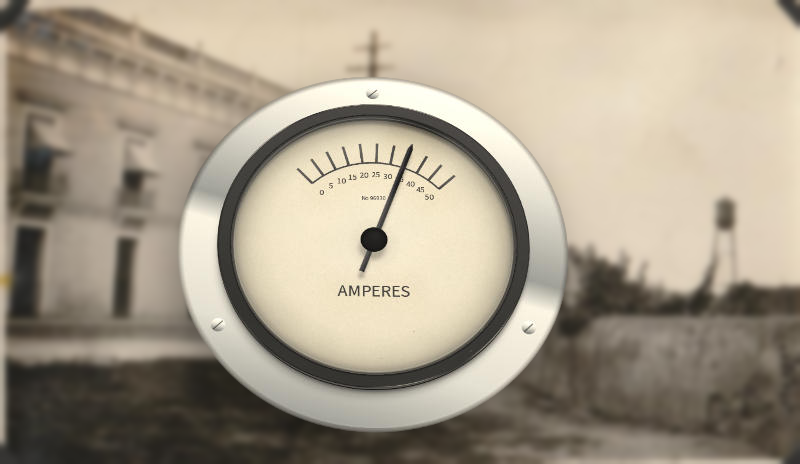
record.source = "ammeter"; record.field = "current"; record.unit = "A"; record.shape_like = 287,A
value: 35,A
